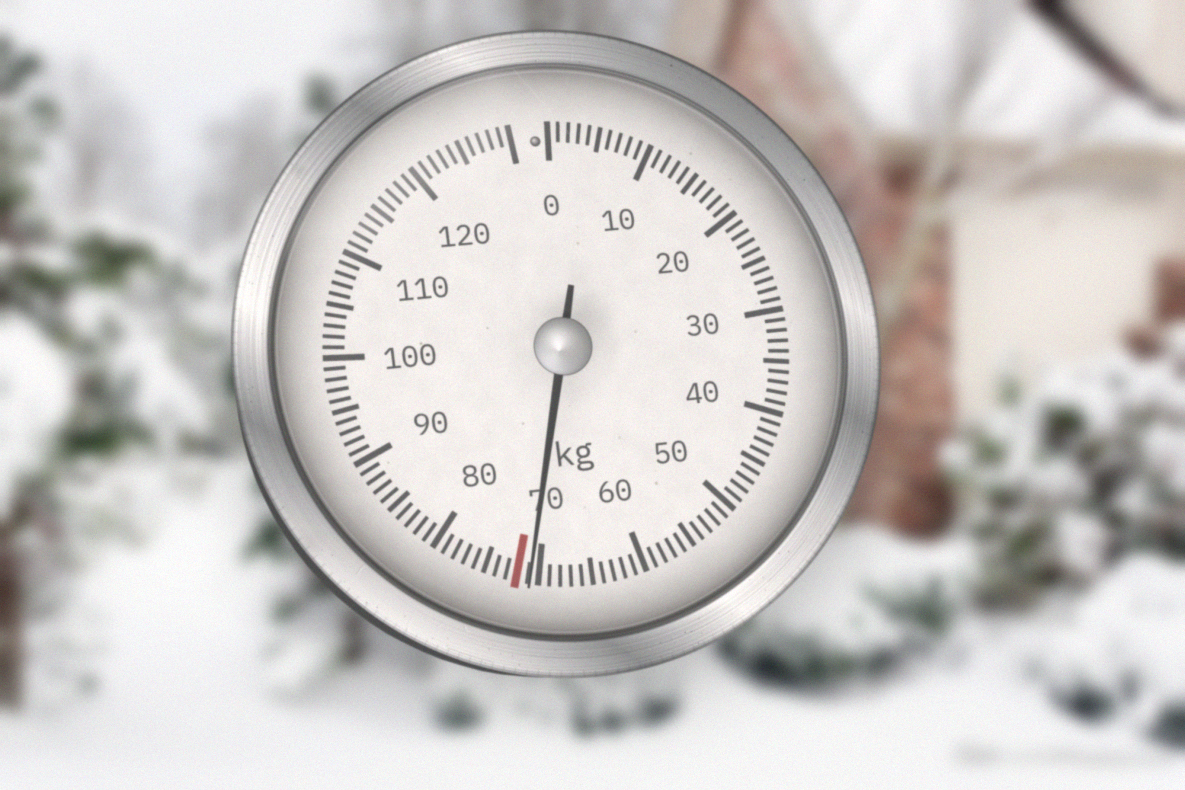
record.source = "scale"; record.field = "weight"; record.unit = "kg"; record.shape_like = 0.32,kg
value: 71,kg
